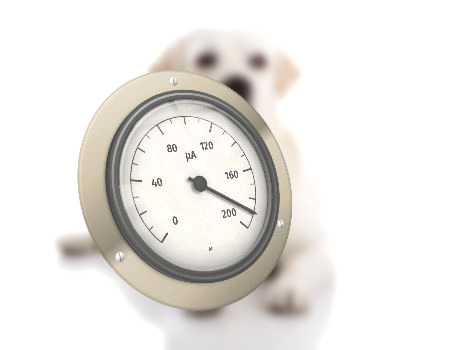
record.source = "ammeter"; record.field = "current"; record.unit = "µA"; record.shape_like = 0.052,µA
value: 190,µA
